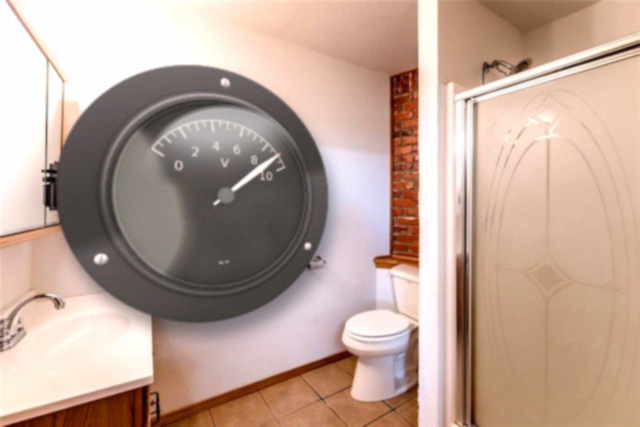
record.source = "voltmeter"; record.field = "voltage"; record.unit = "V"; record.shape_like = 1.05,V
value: 9,V
